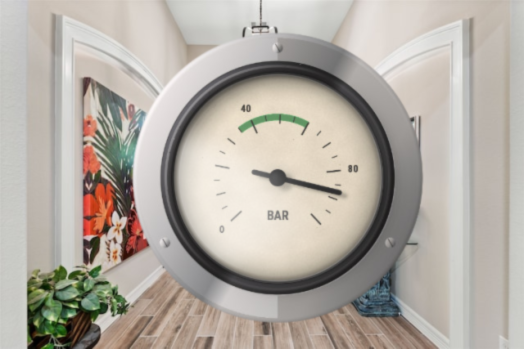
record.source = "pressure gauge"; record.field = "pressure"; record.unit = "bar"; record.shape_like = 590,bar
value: 87.5,bar
